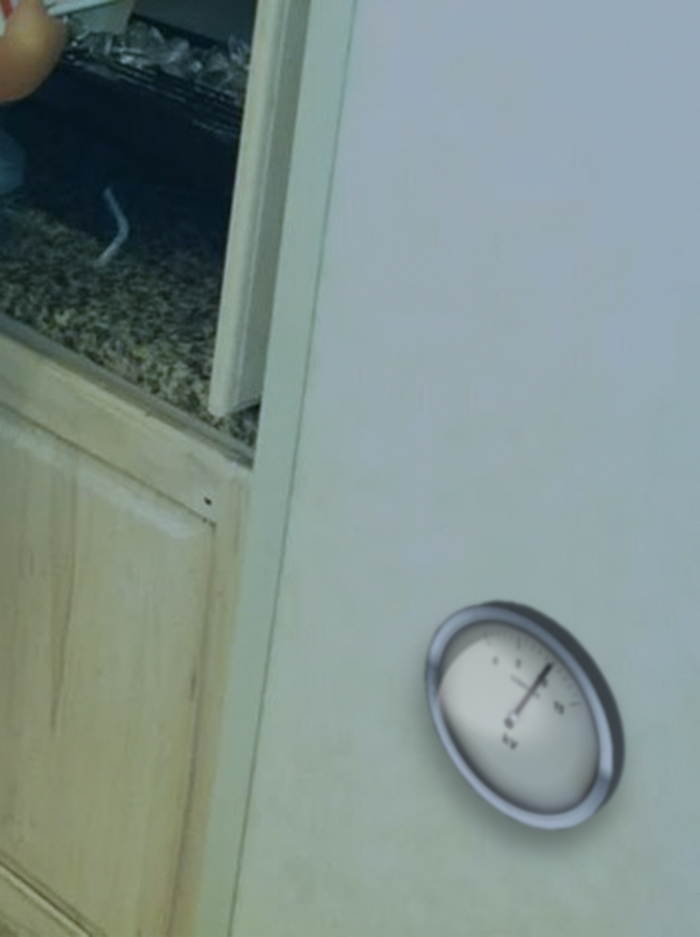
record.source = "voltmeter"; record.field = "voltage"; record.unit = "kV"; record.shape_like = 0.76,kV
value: 10,kV
